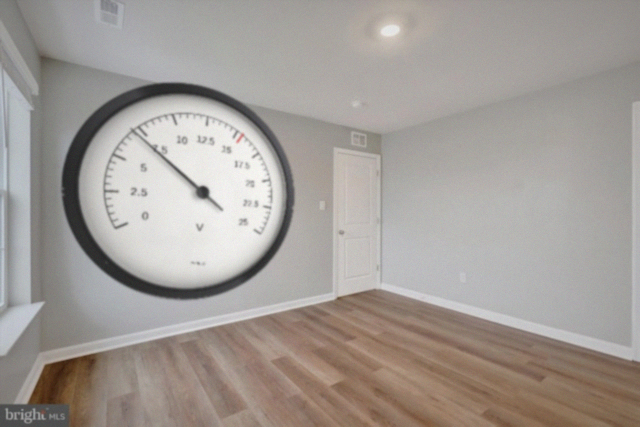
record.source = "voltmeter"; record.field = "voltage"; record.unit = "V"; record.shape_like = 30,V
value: 7,V
